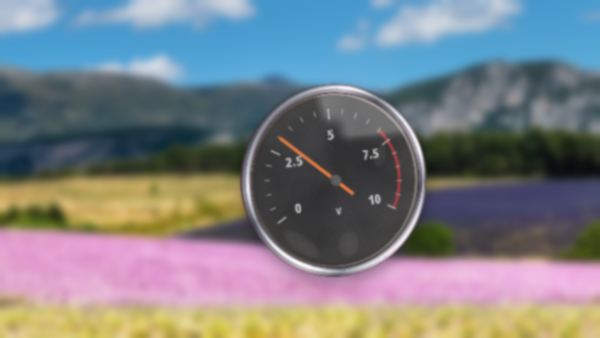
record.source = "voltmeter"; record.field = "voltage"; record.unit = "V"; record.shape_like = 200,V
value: 3,V
